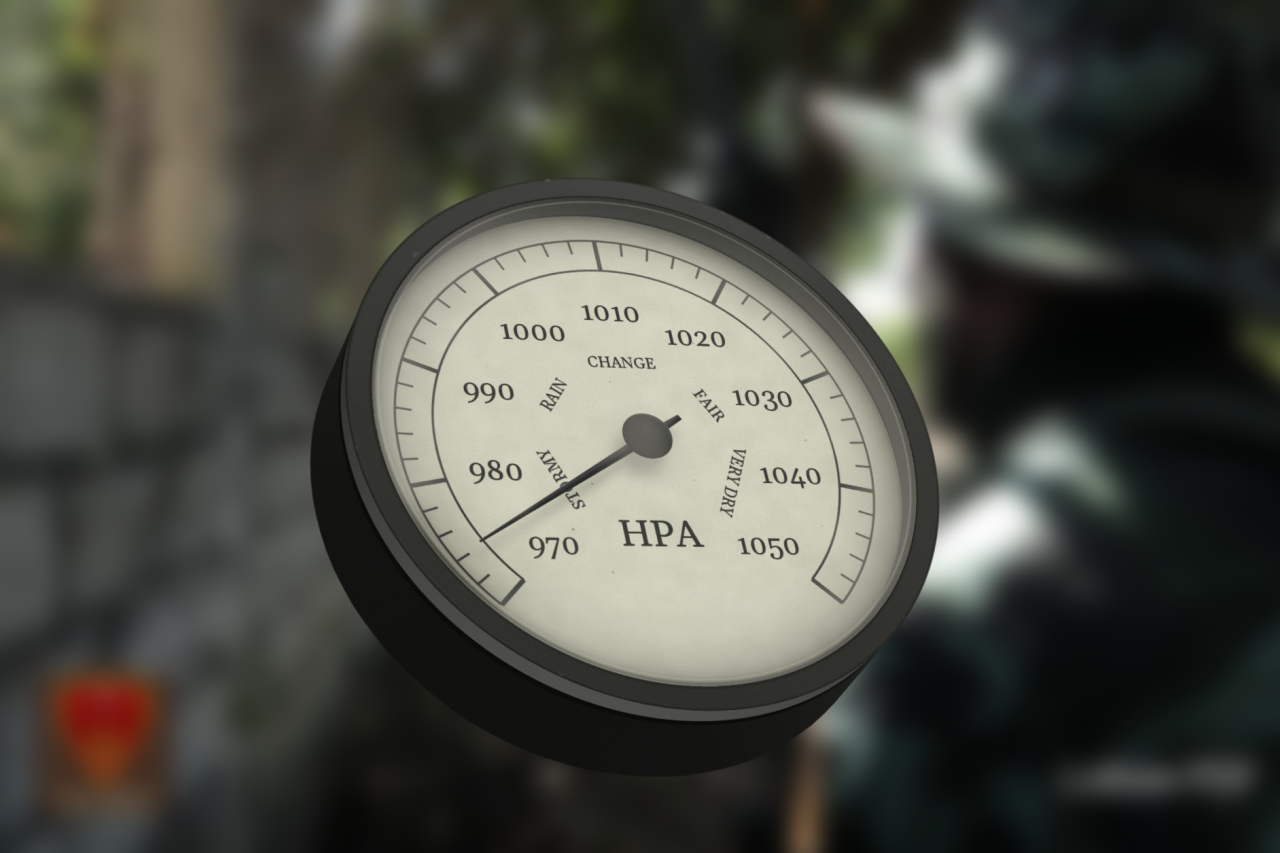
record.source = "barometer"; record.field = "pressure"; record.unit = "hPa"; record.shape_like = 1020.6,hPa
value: 974,hPa
